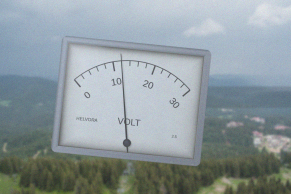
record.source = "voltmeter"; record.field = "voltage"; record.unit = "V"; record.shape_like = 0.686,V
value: 12,V
